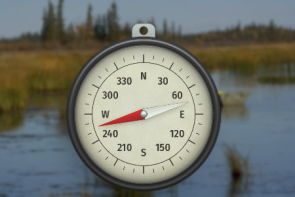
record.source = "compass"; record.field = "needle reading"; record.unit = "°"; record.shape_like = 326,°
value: 255,°
